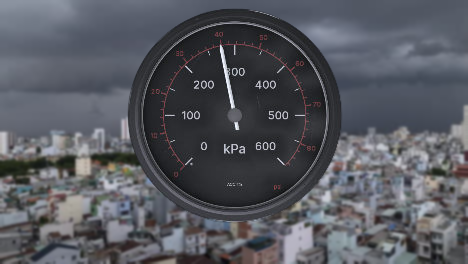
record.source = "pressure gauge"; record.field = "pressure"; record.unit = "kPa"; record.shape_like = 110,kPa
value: 275,kPa
